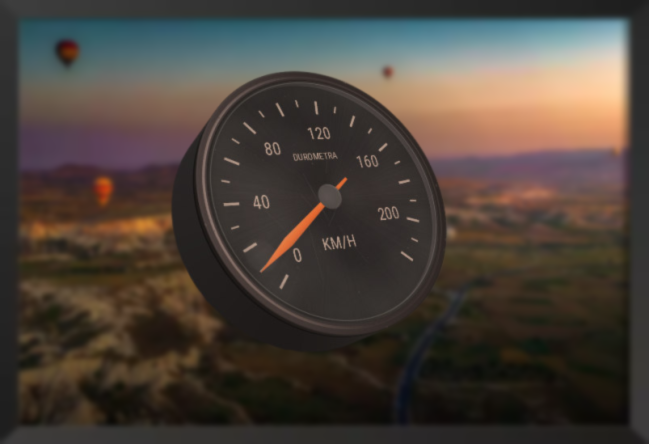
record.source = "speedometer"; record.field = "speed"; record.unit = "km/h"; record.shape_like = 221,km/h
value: 10,km/h
